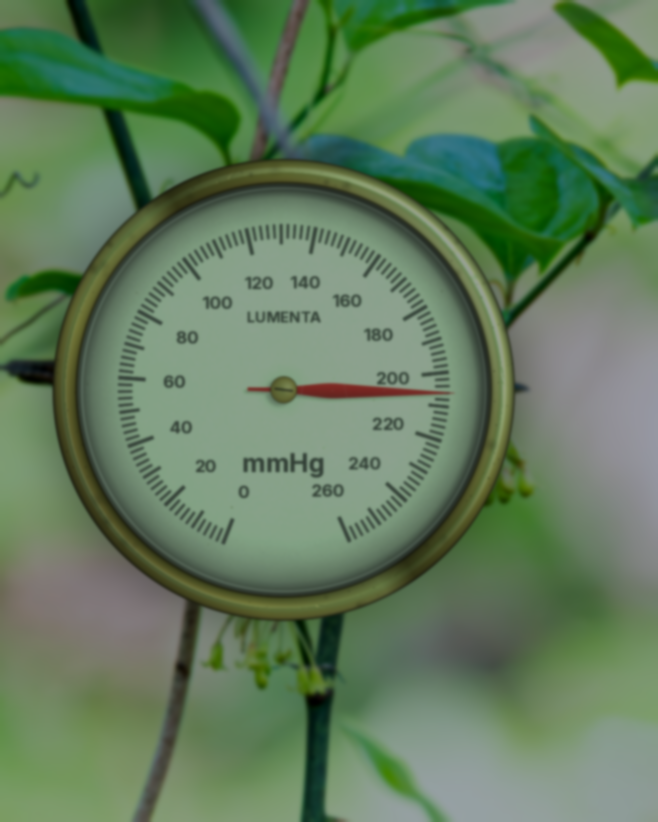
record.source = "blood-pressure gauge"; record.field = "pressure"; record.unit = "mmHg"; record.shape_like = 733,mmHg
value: 206,mmHg
